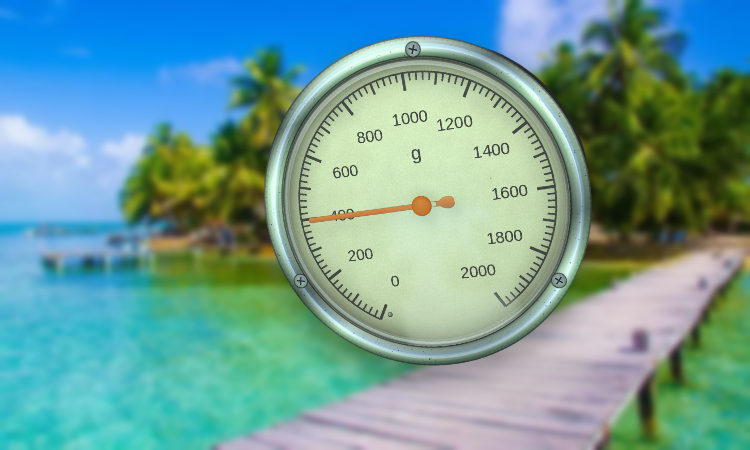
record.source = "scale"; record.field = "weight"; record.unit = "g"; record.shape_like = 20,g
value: 400,g
